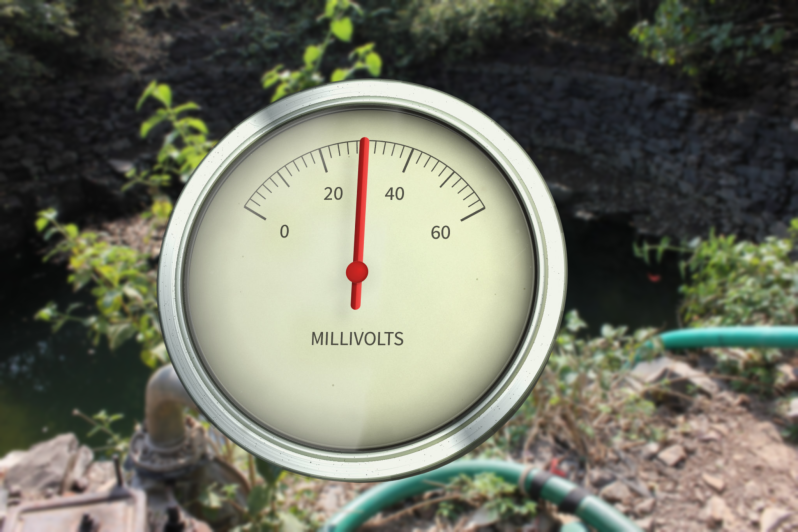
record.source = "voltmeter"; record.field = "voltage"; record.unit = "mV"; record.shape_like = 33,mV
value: 30,mV
